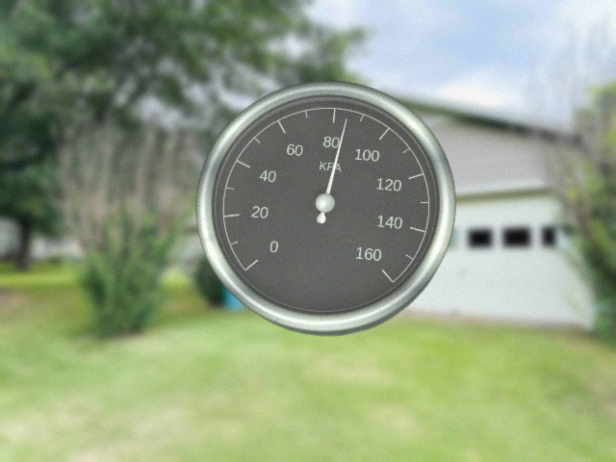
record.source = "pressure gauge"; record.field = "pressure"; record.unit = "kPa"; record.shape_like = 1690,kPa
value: 85,kPa
